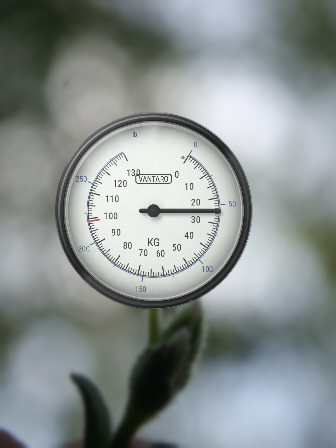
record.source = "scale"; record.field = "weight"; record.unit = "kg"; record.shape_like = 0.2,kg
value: 25,kg
